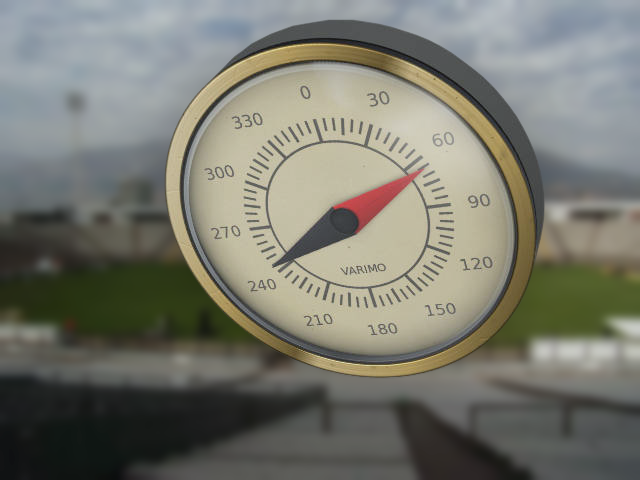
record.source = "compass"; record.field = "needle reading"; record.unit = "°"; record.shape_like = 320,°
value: 65,°
